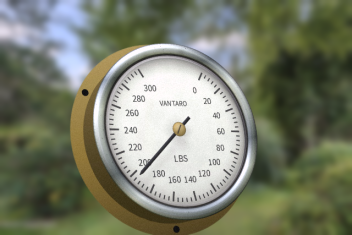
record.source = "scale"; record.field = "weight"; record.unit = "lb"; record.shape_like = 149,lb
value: 196,lb
